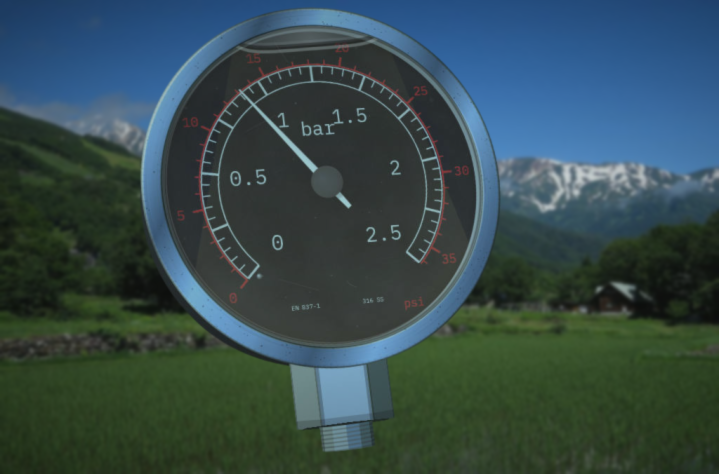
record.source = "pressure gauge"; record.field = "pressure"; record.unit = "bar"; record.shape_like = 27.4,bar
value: 0.9,bar
